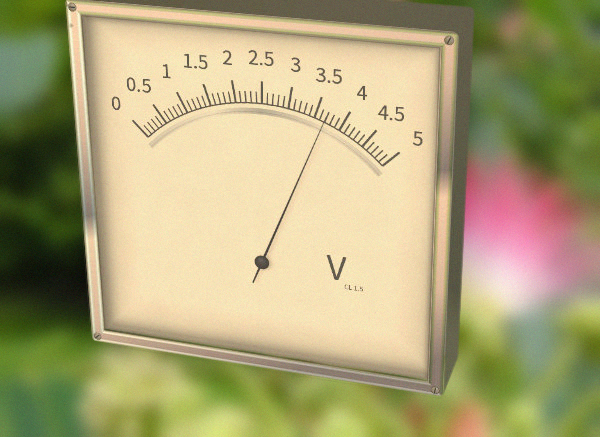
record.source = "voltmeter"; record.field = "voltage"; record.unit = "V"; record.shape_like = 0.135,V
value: 3.7,V
